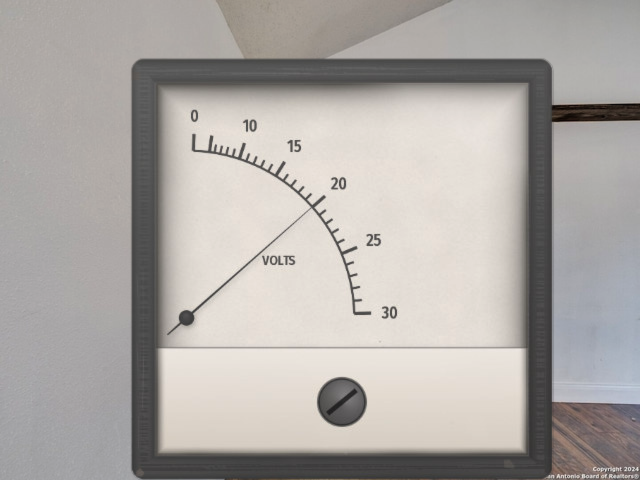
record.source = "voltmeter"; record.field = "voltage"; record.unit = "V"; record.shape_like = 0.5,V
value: 20,V
